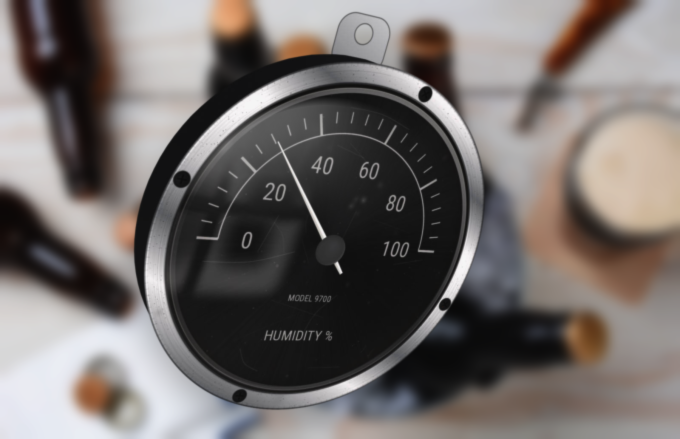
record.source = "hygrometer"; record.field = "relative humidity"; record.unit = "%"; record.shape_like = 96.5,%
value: 28,%
